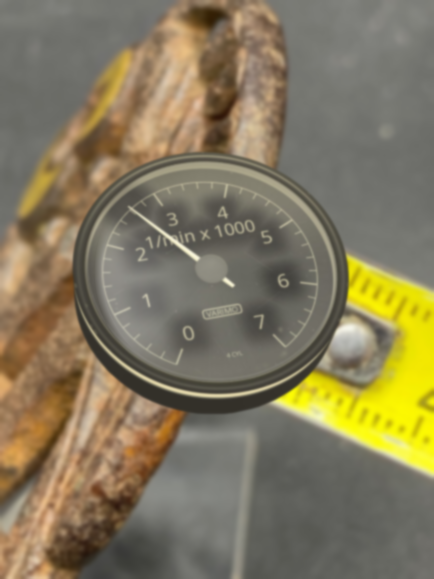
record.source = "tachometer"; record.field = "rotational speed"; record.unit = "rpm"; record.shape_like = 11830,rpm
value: 2600,rpm
